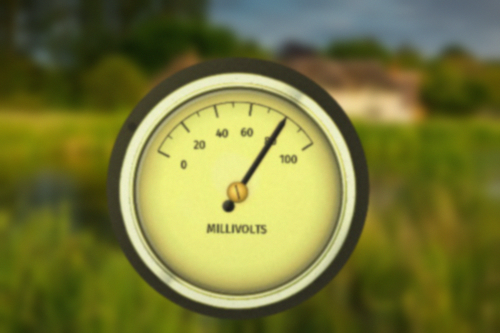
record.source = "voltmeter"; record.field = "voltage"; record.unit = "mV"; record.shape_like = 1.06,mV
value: 80,mV
